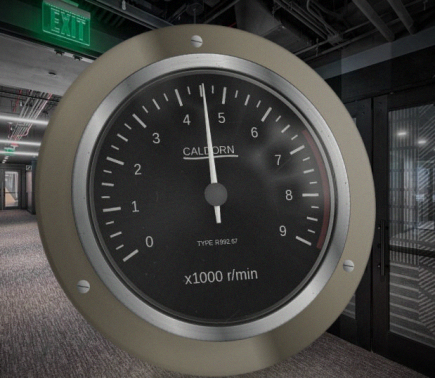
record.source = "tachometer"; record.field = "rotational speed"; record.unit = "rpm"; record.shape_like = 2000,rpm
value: 4500,rpm
